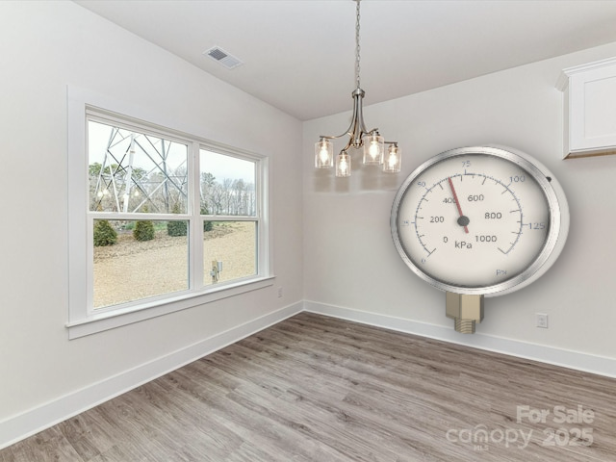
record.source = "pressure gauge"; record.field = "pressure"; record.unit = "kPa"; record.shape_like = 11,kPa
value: 450,kPa
